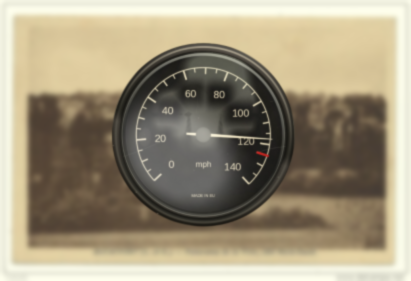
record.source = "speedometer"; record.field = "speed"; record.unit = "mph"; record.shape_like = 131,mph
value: 117.5,mph
